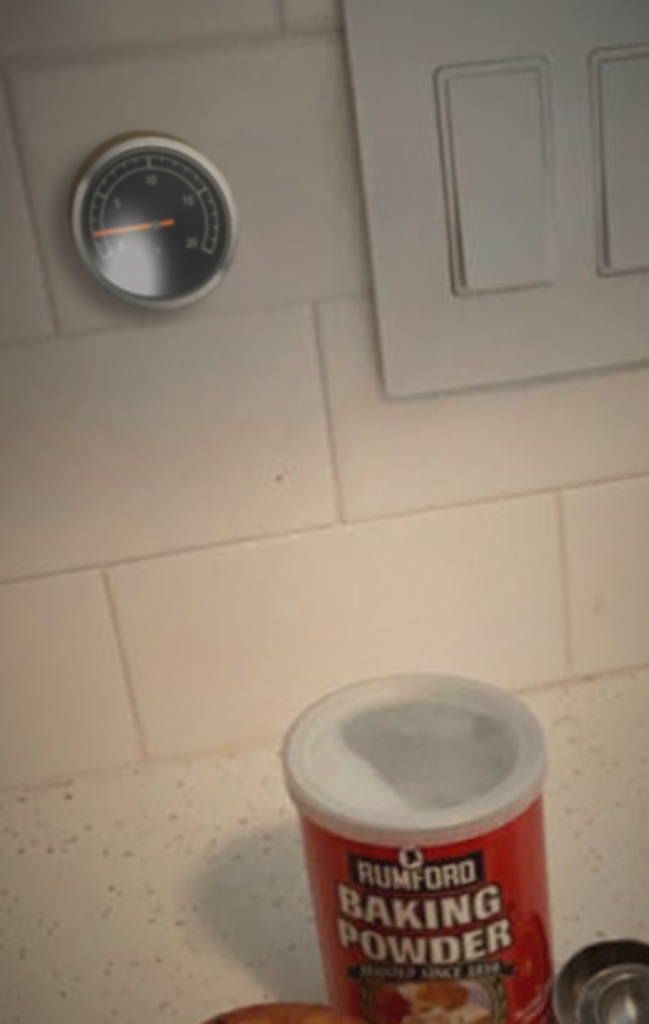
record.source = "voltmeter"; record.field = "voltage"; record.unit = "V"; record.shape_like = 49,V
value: 2,V
